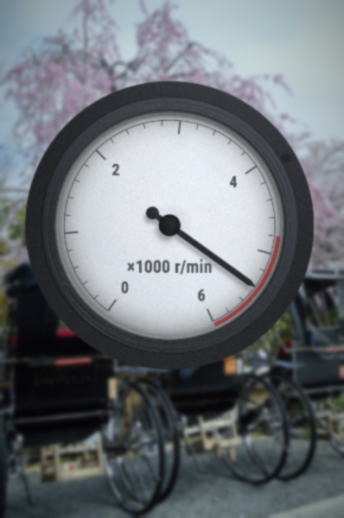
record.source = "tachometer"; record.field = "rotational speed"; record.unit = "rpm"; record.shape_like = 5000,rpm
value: 5400,rpm
